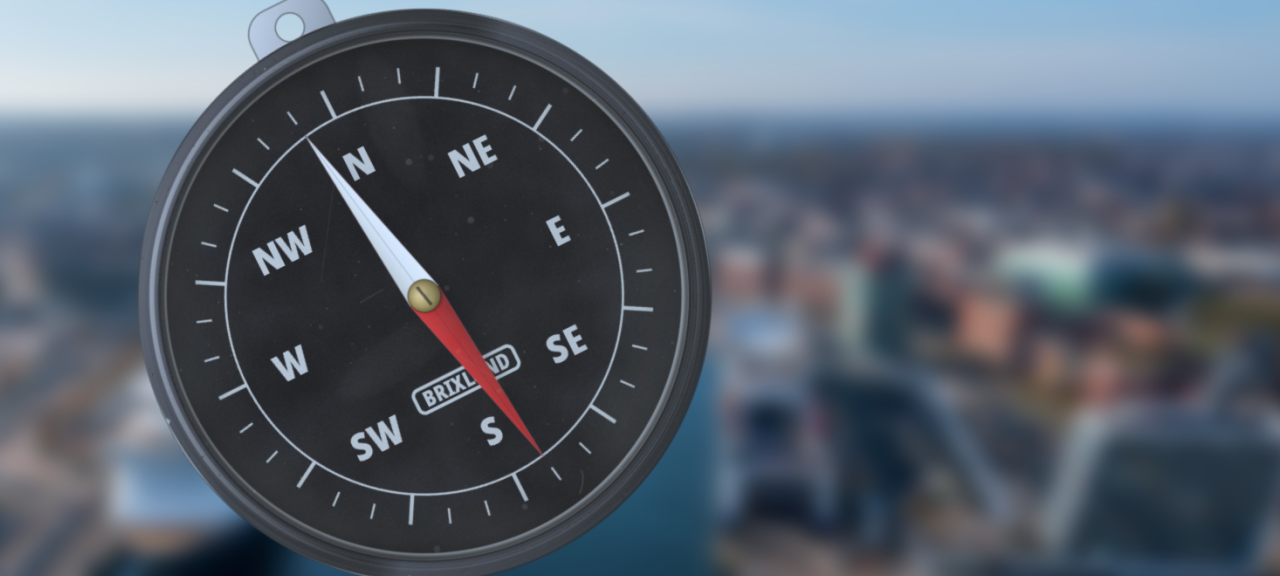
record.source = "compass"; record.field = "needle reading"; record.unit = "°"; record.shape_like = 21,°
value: 170,°
